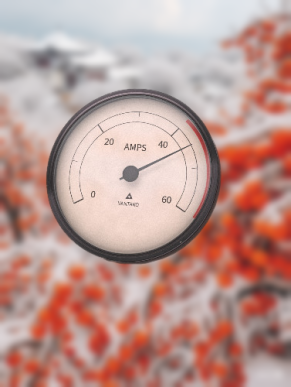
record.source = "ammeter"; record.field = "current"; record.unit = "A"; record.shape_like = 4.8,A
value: 45,A
